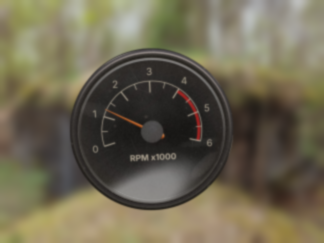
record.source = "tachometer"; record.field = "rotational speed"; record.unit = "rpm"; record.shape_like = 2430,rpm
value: 1250,rpm
